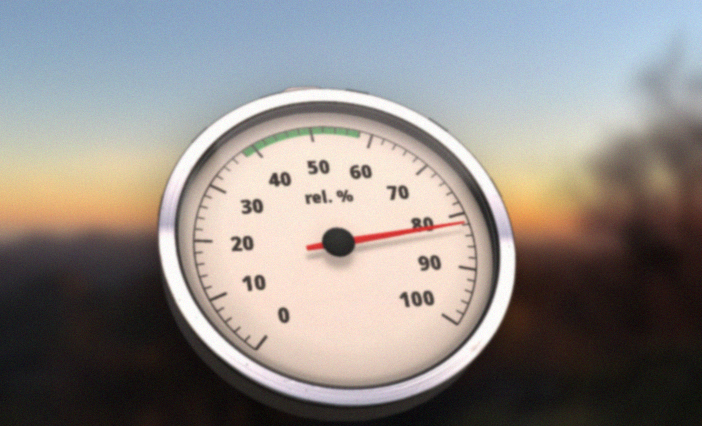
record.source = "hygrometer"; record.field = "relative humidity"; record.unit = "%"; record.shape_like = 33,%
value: 82,%
